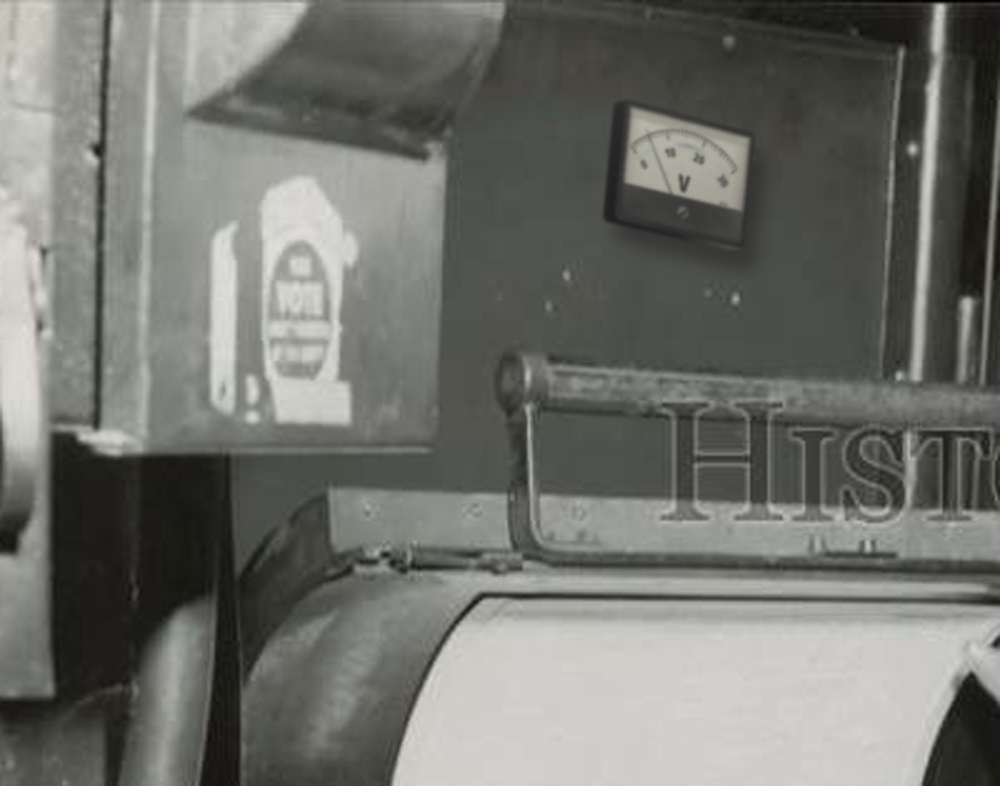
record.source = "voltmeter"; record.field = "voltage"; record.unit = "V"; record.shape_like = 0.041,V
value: 5,V
